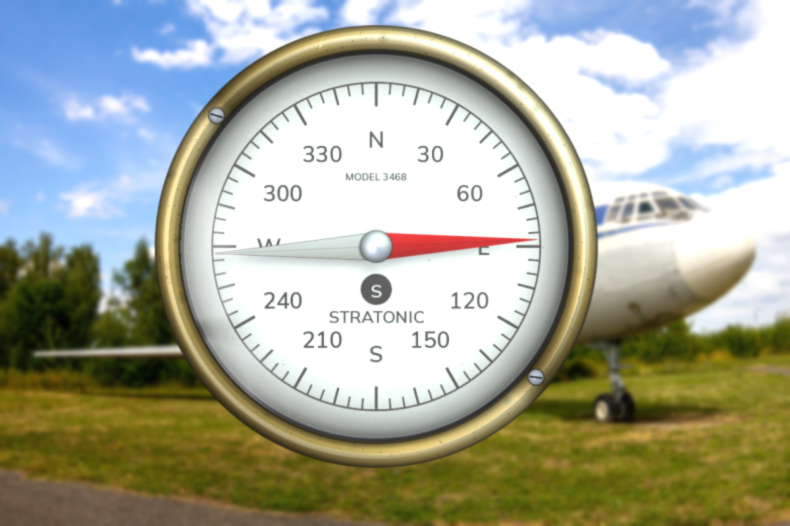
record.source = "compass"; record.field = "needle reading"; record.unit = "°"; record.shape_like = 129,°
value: 87.5,°
